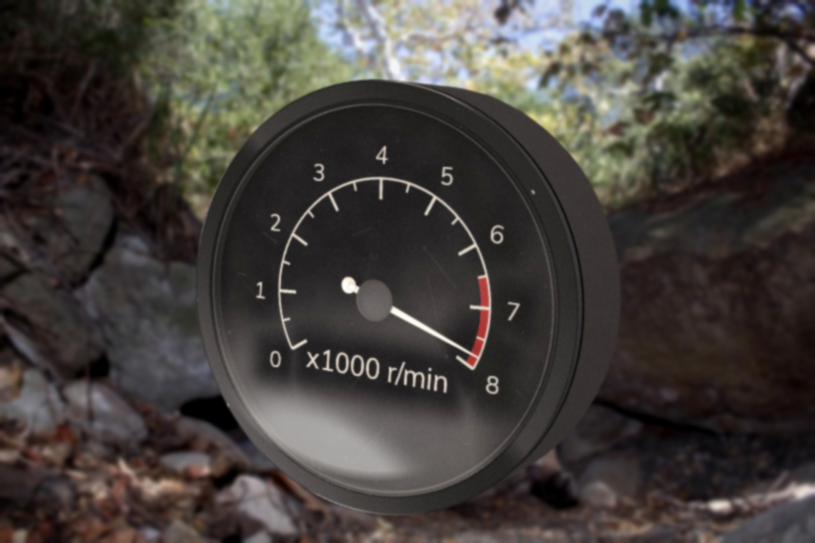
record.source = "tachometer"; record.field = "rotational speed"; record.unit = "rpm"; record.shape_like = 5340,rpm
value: 7750,rpm
